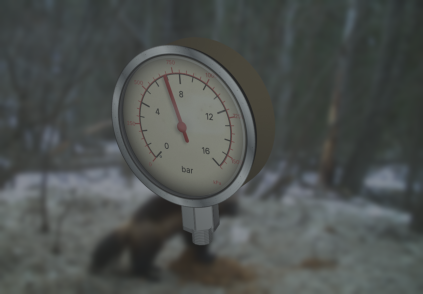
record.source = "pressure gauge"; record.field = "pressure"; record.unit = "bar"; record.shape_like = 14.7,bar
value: 7,bar
